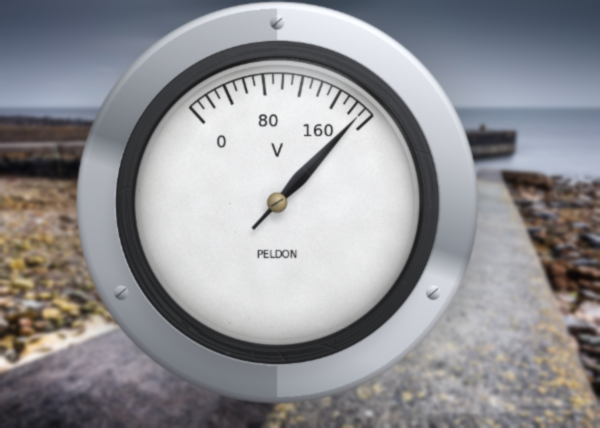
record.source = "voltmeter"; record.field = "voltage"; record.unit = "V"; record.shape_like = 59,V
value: 190,V
